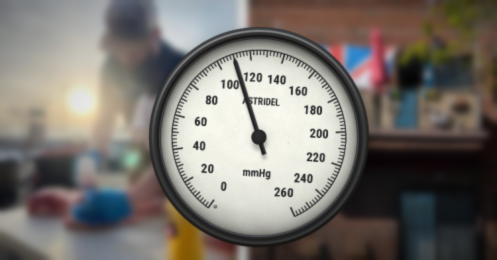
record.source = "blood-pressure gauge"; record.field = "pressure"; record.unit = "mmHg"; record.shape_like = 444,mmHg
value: 110,mmHg
